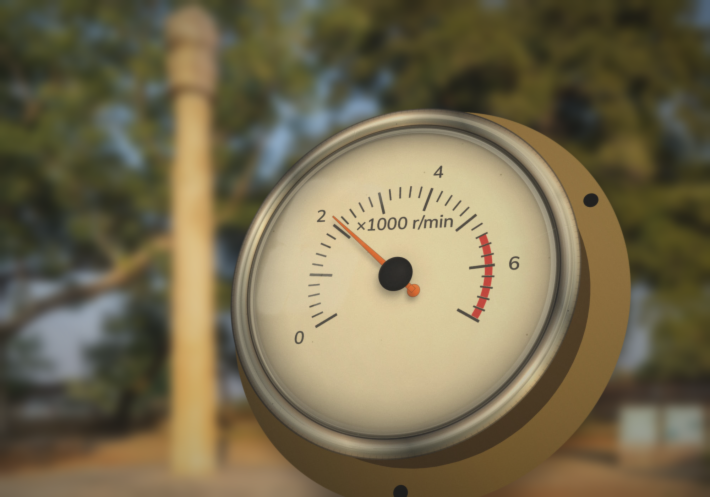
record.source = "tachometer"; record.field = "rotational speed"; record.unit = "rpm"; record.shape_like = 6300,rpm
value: 2100,rpm
